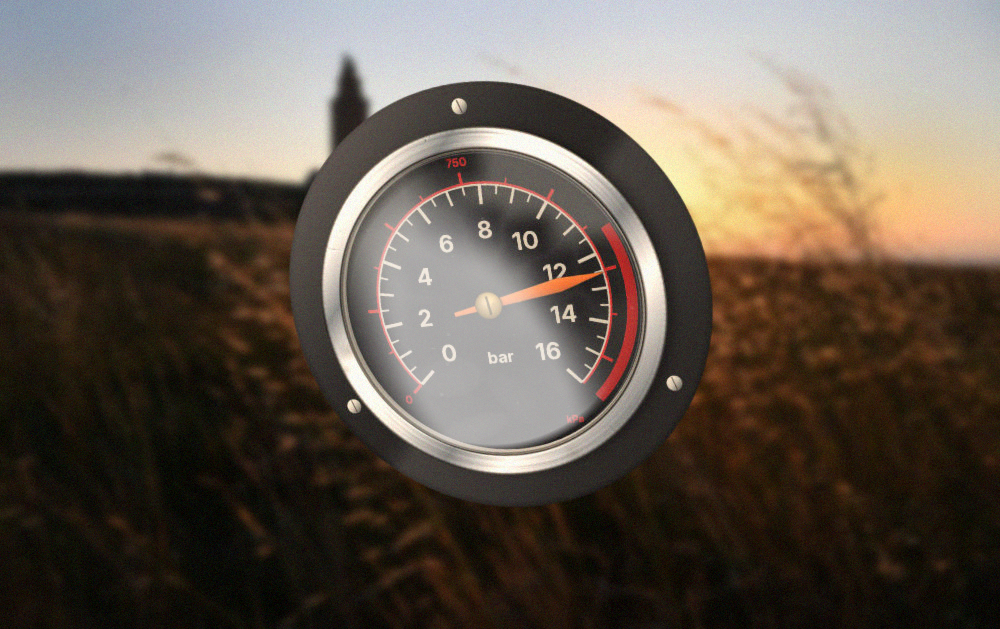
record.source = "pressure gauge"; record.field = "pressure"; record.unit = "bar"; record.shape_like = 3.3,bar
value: 12.5,bar
